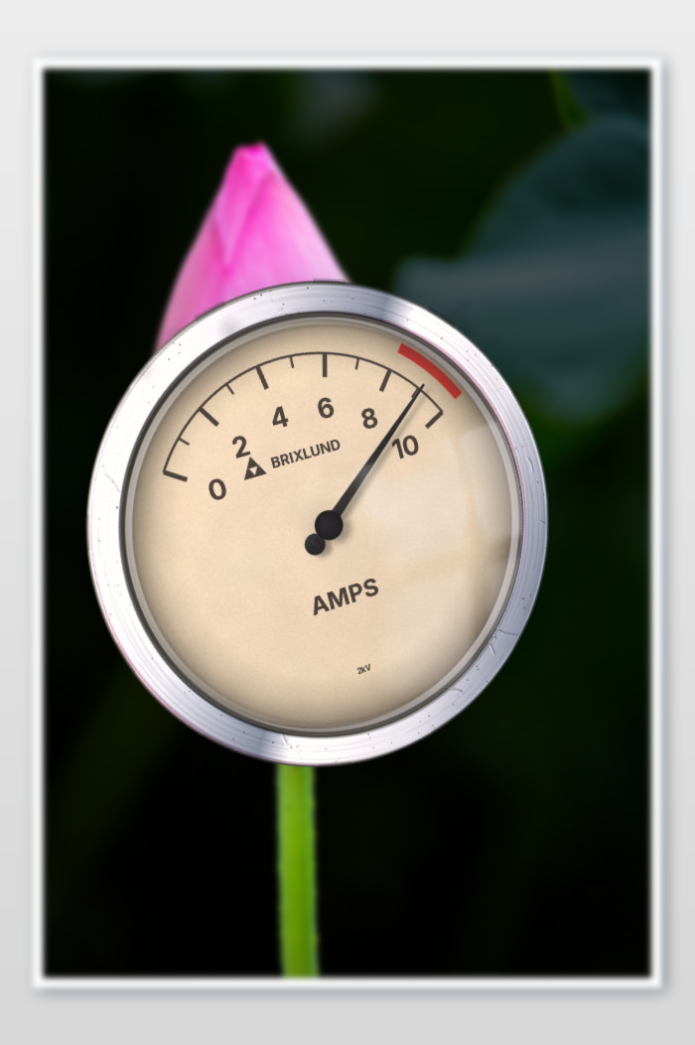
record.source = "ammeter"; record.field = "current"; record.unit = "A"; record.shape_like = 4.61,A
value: 9,A
